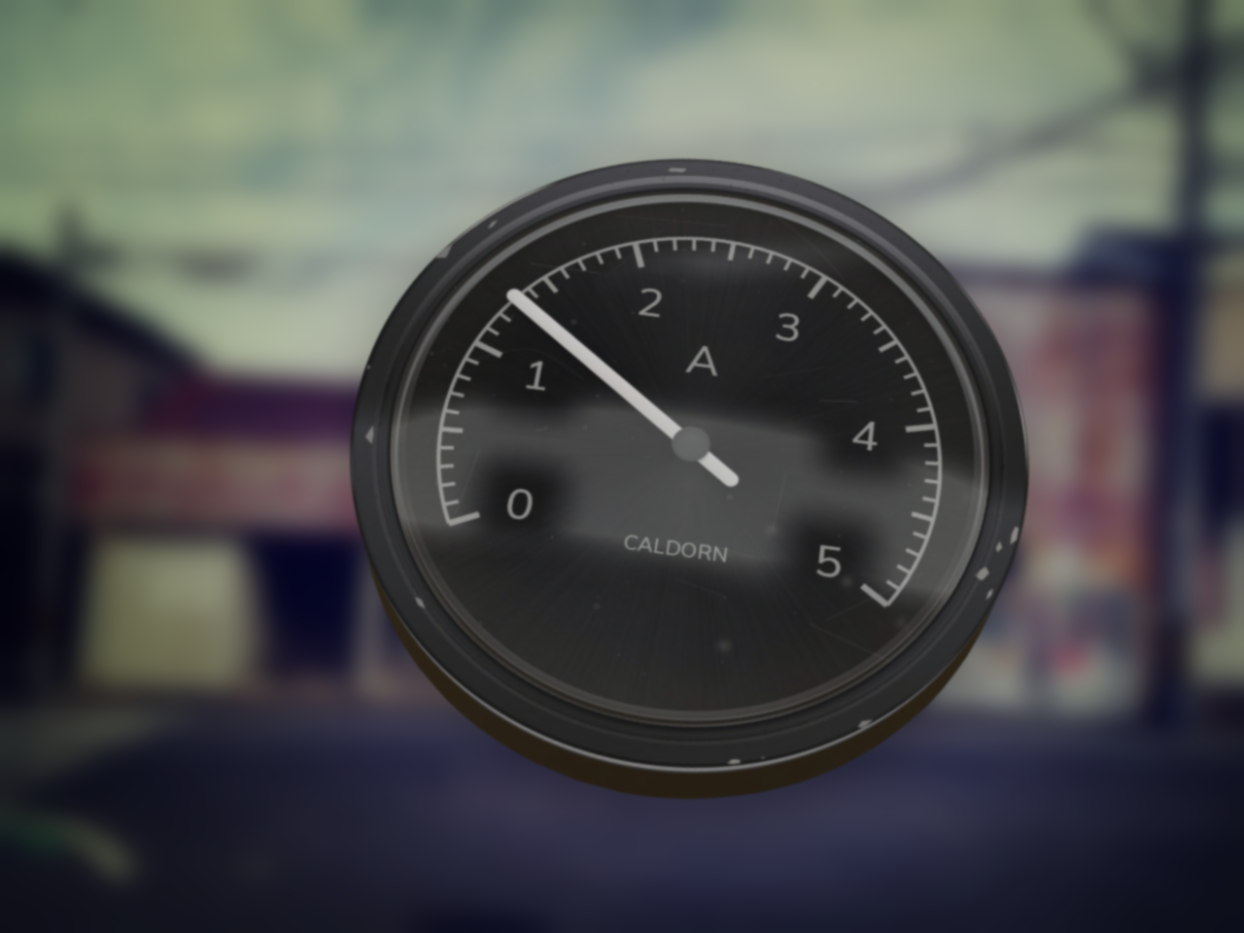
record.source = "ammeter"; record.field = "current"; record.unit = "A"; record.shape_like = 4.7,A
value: 1.3,A
